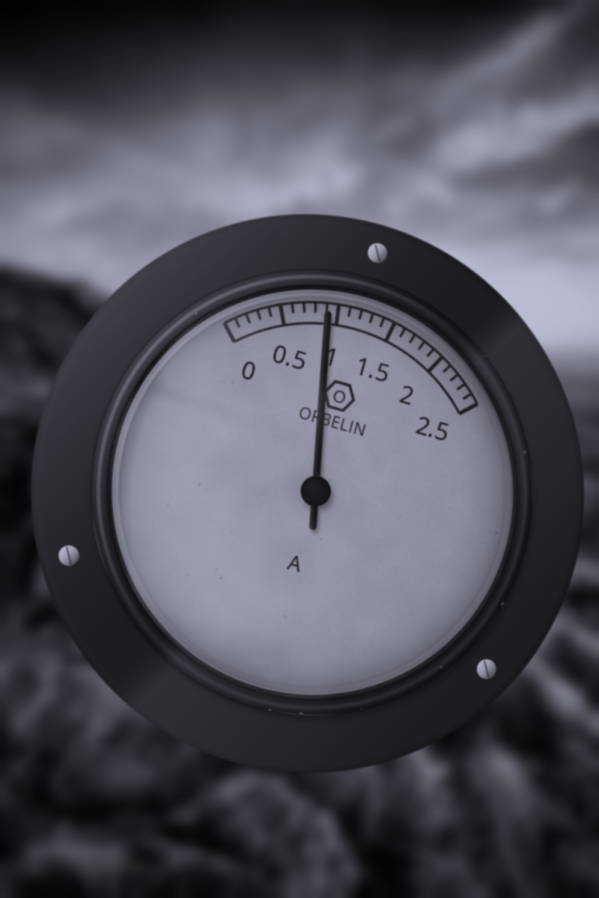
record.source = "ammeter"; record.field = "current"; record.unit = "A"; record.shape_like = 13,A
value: 0.9,A
